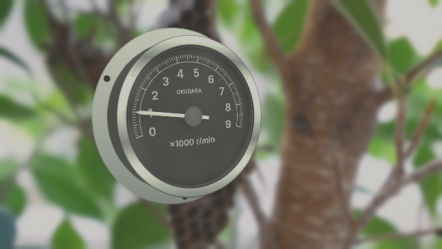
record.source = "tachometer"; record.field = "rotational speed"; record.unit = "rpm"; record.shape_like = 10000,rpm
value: 1000,rpm
